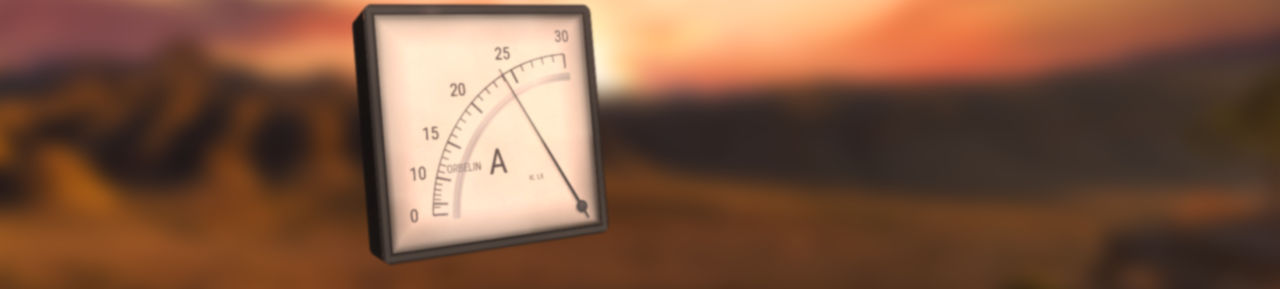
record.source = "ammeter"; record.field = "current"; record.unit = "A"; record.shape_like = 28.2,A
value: 24,A
